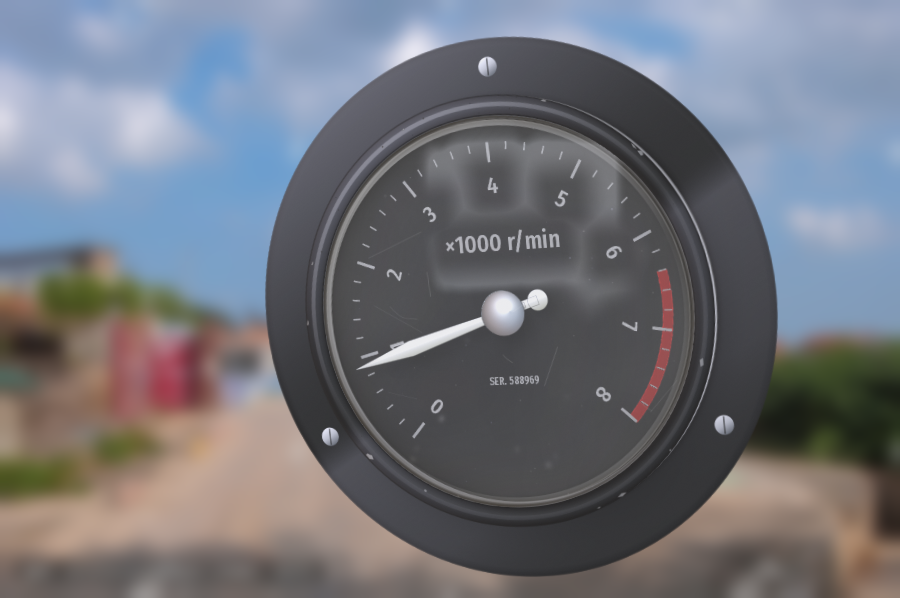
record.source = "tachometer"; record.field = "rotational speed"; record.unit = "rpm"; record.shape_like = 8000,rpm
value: 900,rpm
